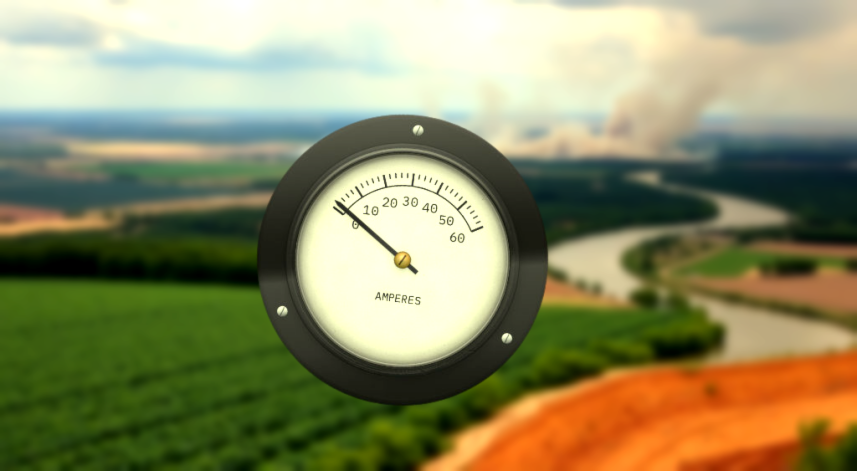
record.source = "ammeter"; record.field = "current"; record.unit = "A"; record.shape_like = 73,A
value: 2,A
